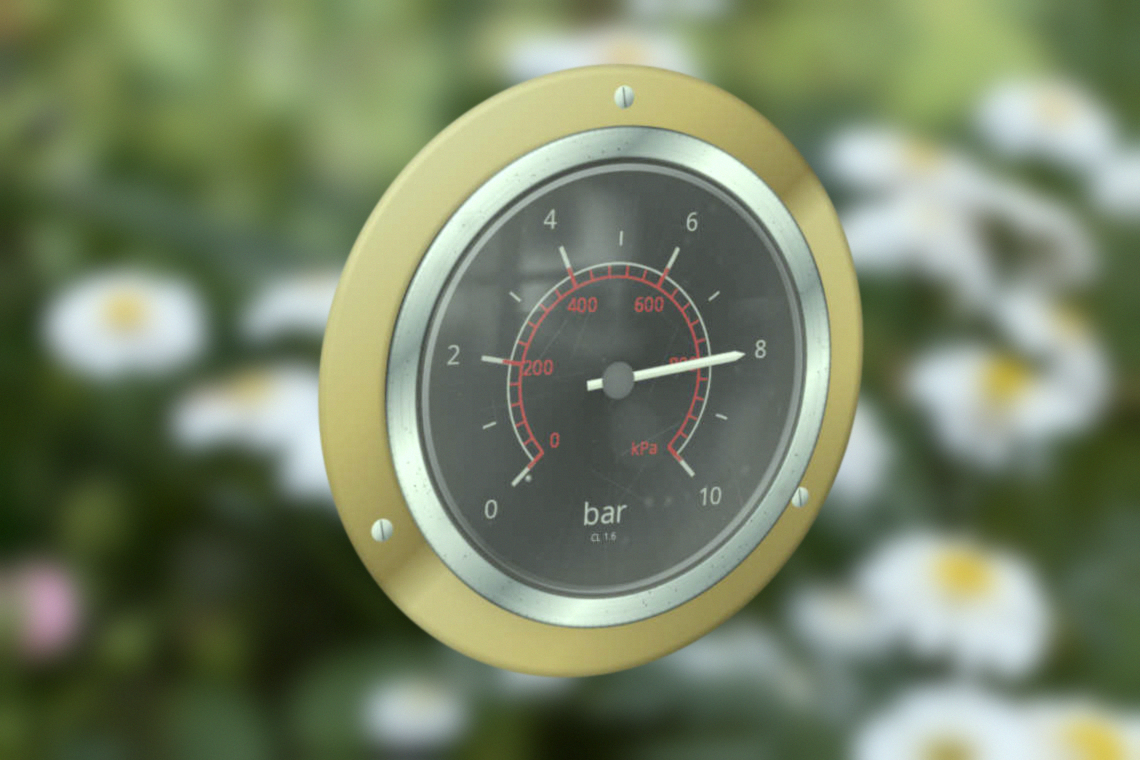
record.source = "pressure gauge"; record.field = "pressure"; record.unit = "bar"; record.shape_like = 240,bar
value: 8,bar
